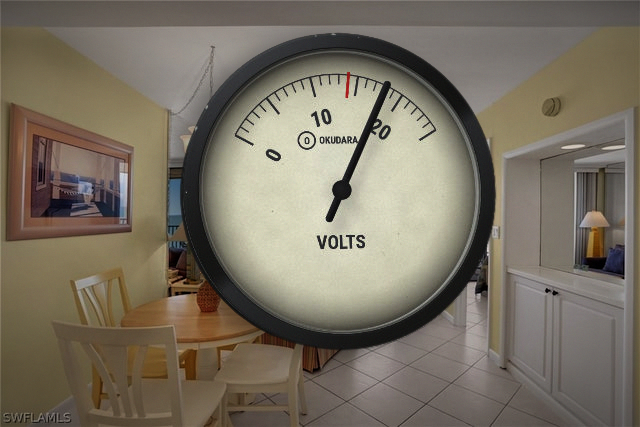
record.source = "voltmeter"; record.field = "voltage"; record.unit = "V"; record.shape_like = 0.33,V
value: 18,V
